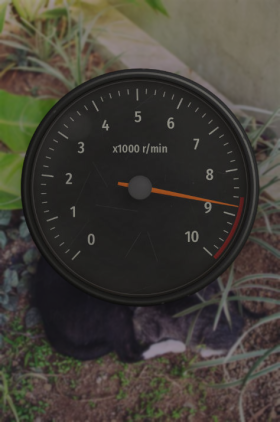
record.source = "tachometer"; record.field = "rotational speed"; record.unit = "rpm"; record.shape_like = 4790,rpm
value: 8800,rpm
